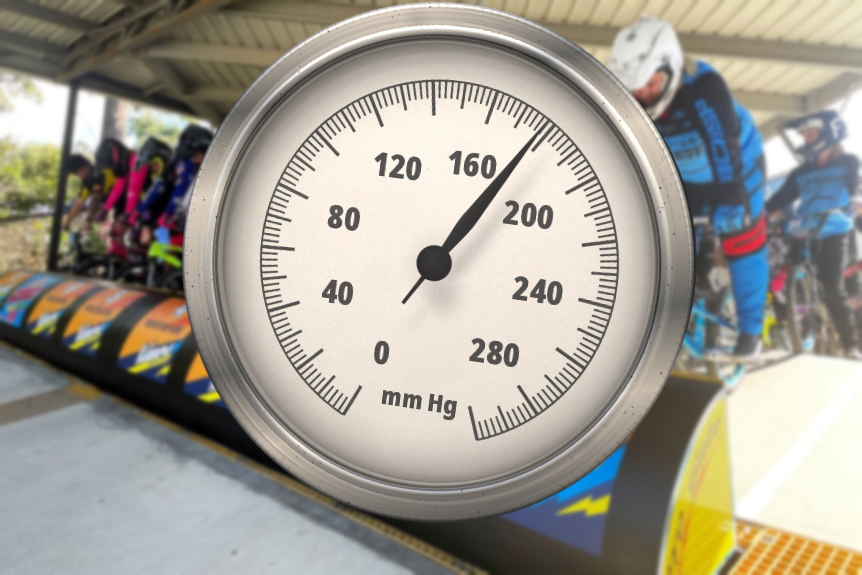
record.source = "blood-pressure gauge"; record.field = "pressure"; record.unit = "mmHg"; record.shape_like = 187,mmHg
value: 178,mmHg
